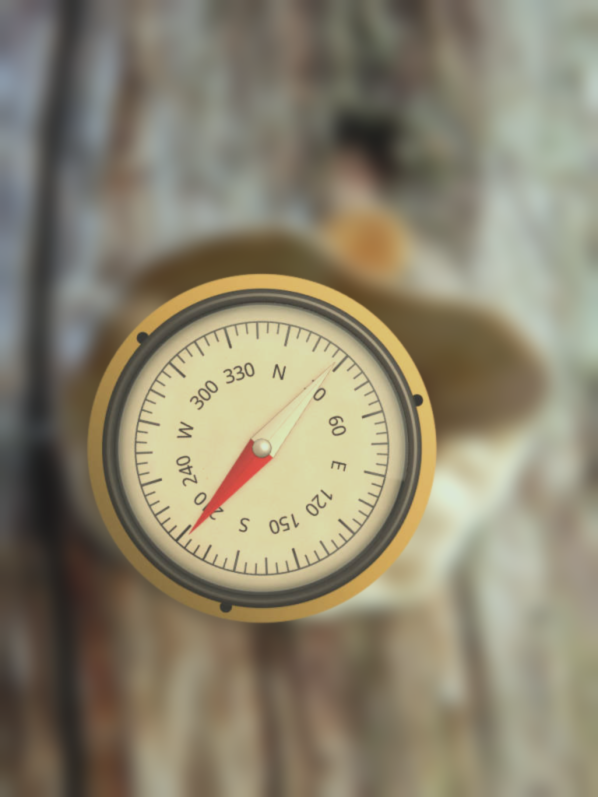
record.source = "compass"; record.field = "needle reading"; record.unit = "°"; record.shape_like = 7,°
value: 207.5,°
